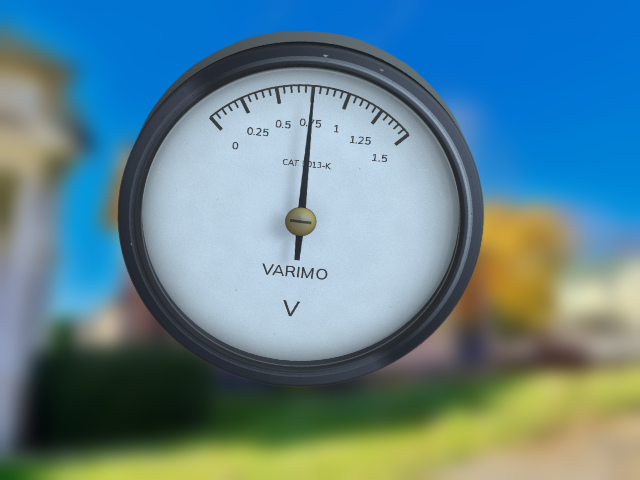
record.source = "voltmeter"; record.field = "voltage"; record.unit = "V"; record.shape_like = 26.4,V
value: 0.75,V
